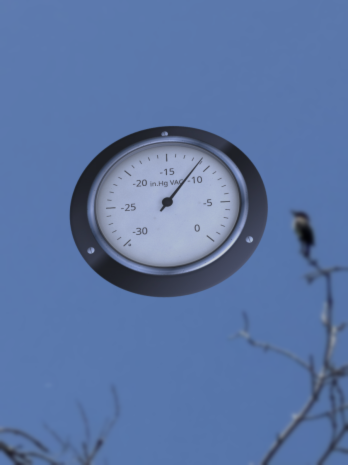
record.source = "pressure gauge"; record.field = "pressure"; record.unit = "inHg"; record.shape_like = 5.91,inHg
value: -11,inHg
